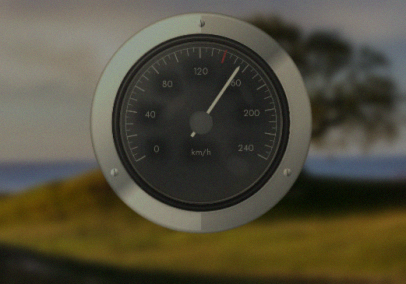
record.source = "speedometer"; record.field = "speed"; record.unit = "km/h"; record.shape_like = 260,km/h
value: 155,km/h
